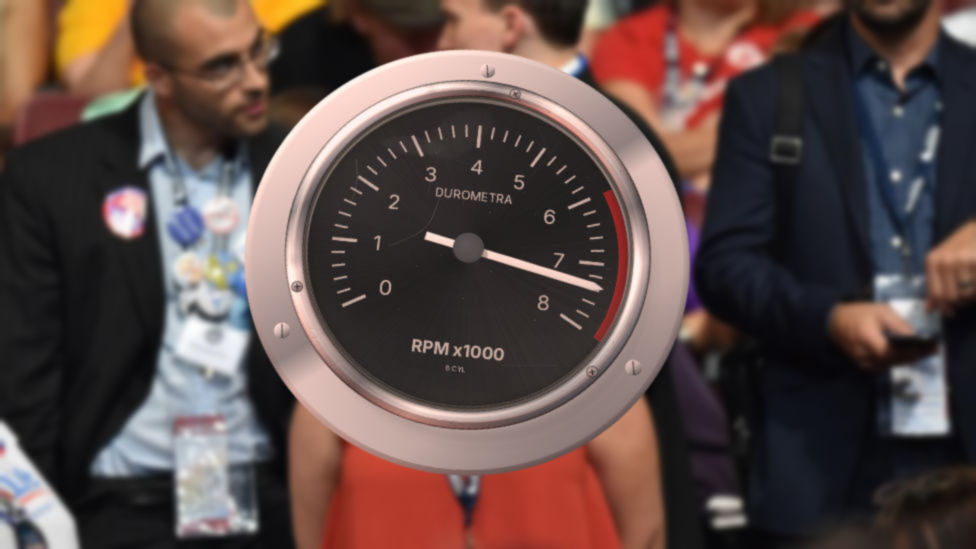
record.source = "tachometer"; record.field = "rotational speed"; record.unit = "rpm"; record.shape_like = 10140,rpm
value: 7400,rpm
